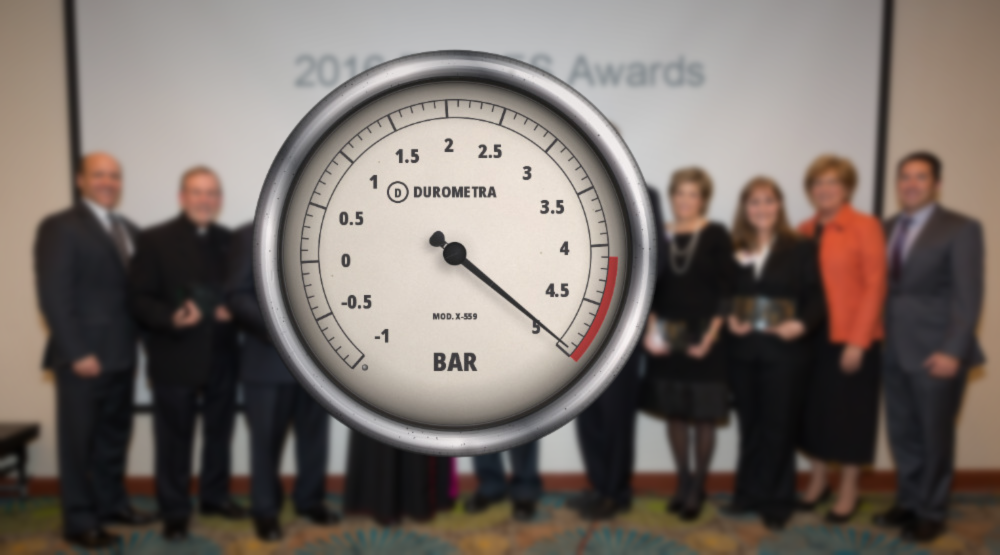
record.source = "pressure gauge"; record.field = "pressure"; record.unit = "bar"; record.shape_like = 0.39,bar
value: 4.95,bar
